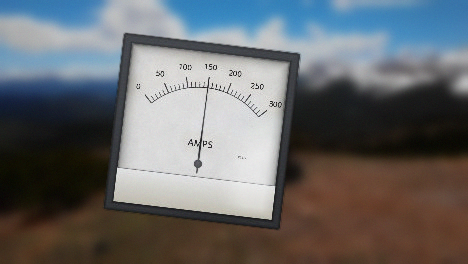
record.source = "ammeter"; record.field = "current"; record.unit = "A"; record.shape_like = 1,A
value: 150,A
